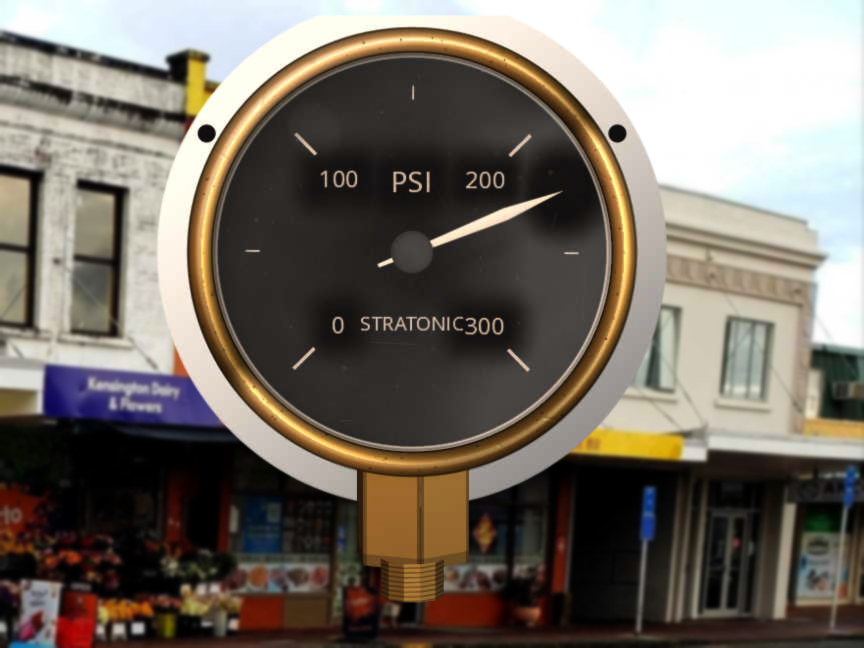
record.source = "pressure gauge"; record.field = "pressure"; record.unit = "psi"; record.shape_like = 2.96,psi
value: 225,psi
